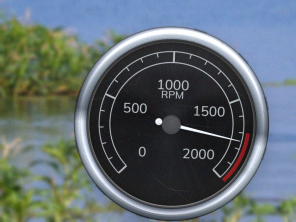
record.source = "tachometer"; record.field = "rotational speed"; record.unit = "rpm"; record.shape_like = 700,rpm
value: 1750,rpm
